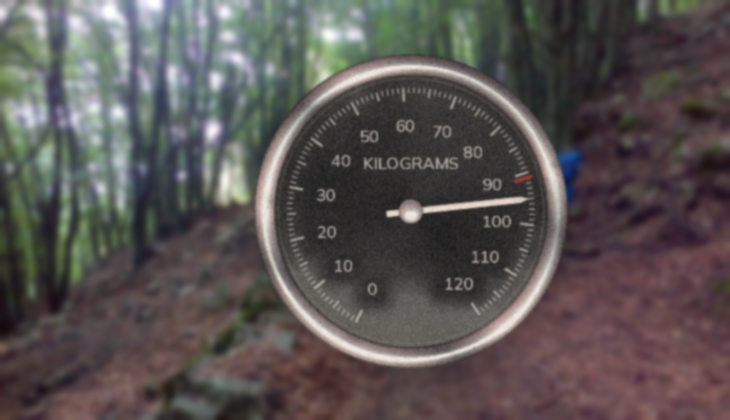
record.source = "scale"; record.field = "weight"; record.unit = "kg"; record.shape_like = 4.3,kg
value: 95,kg
